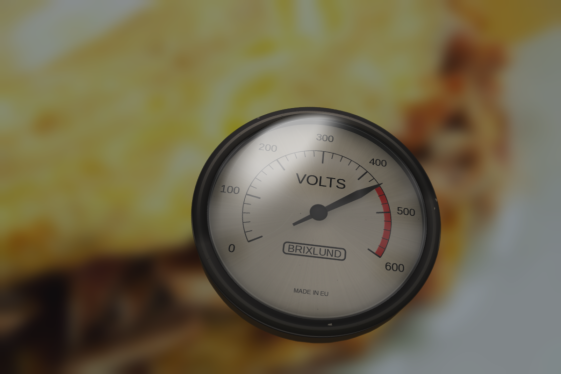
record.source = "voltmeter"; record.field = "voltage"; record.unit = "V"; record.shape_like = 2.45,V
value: 440,V
